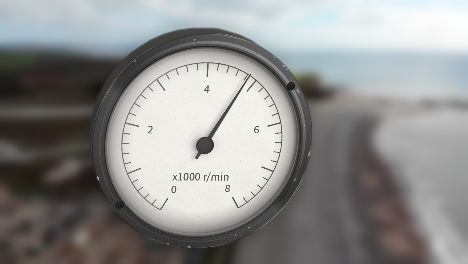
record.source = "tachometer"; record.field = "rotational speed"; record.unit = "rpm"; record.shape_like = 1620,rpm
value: 4800,rpm
